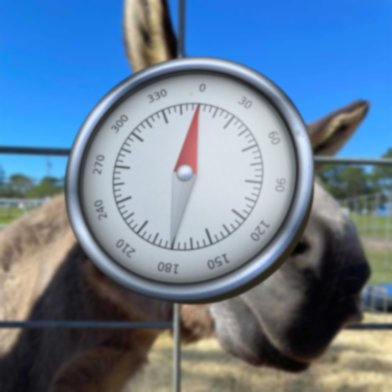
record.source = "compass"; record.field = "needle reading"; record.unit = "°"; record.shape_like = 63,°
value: 0,°
